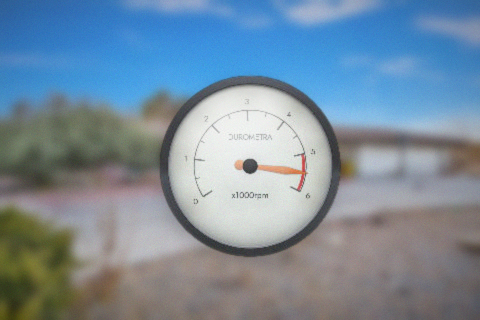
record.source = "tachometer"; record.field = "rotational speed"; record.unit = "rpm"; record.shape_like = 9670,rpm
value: 5500,rpm
